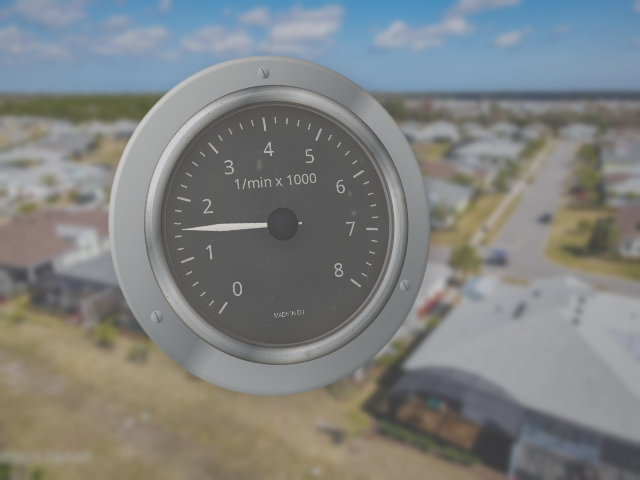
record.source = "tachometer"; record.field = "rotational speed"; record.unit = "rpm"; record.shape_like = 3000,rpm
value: 1500,rpm
